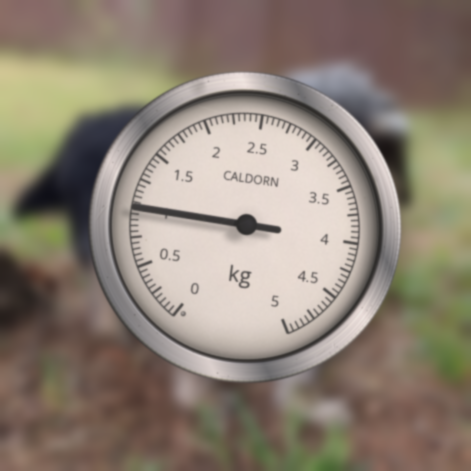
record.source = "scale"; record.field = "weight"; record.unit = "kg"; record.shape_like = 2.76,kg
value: 1,kg
